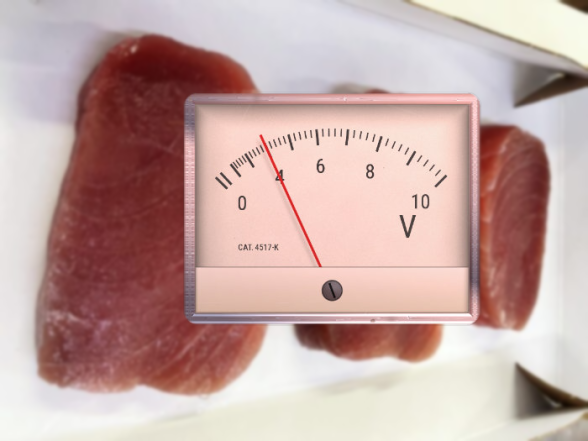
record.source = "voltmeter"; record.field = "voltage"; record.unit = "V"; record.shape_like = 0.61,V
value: 4,V
